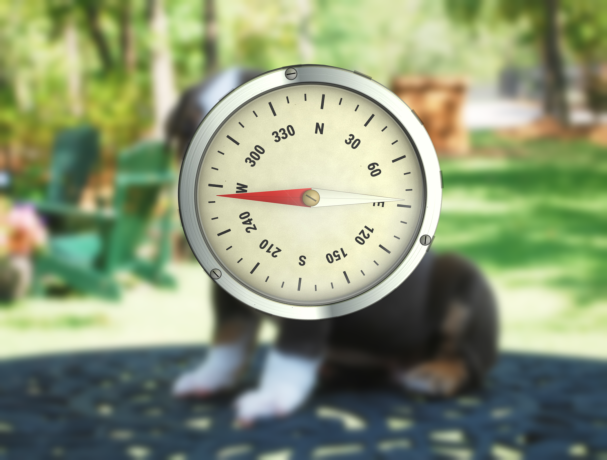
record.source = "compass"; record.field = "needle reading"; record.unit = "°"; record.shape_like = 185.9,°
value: 265,°
